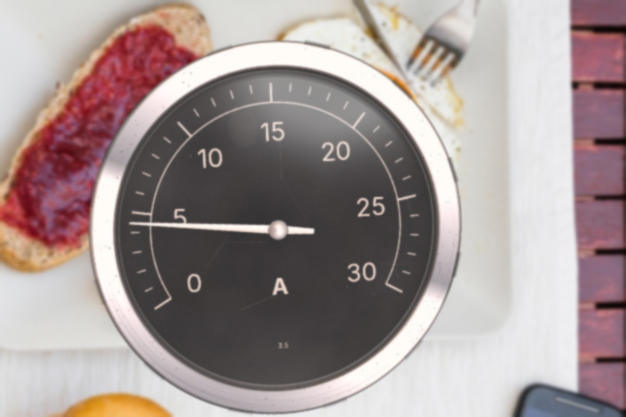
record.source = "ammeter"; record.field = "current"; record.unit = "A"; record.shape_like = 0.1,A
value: 4.5,A
